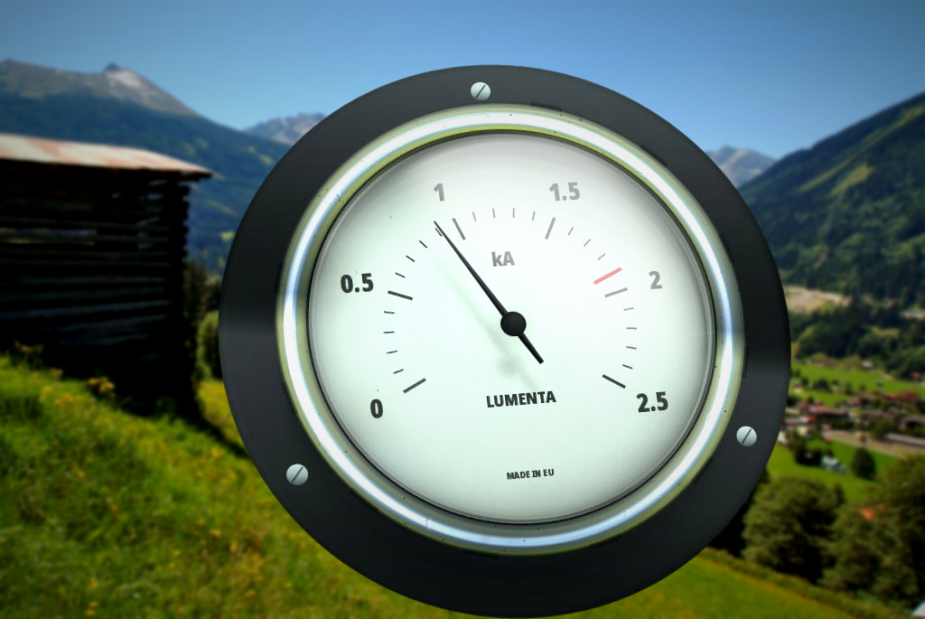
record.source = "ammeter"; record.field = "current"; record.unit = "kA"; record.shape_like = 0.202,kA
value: 0.9,kA
